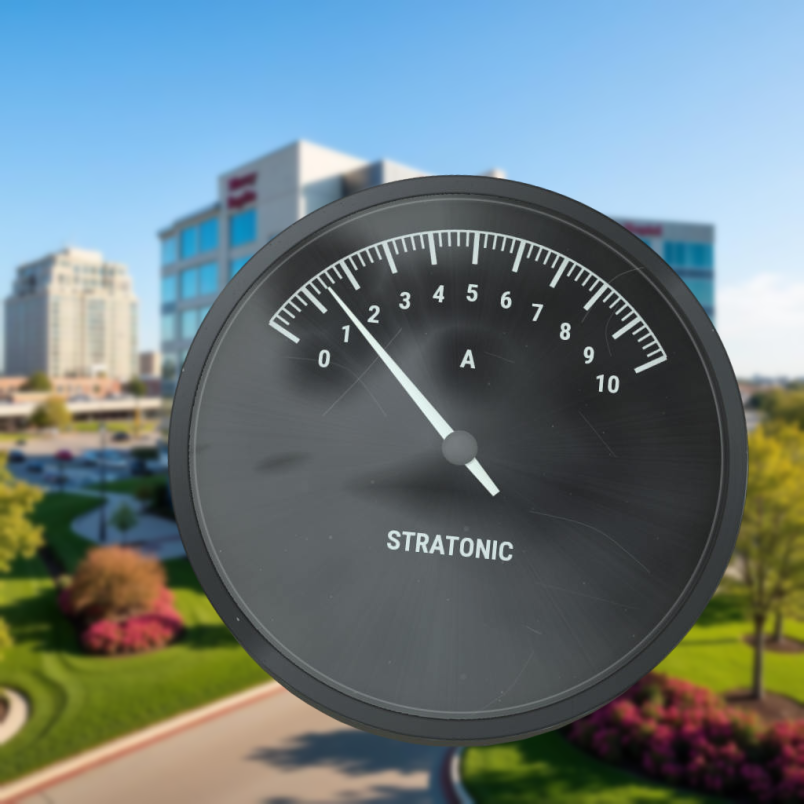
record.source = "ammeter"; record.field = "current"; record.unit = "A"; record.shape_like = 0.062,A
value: 1.4,A
